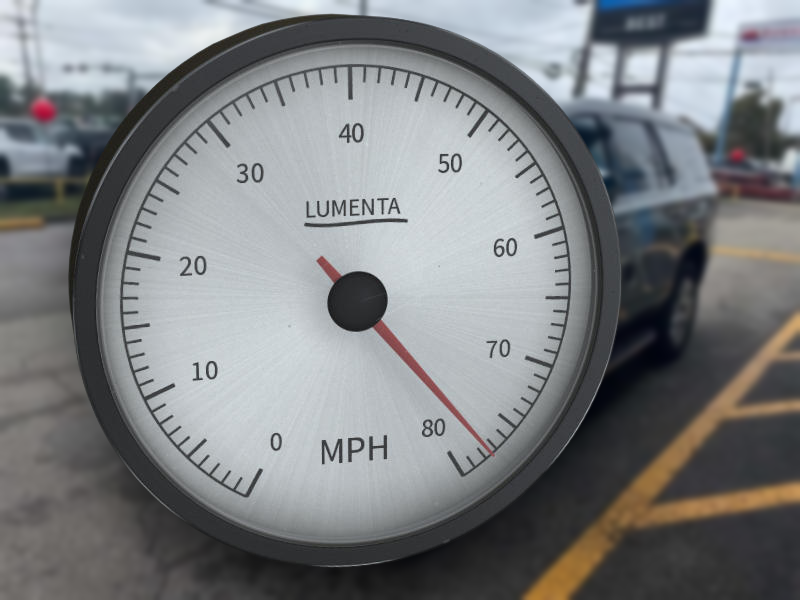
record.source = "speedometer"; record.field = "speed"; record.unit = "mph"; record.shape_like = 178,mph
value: 77.5,mph
